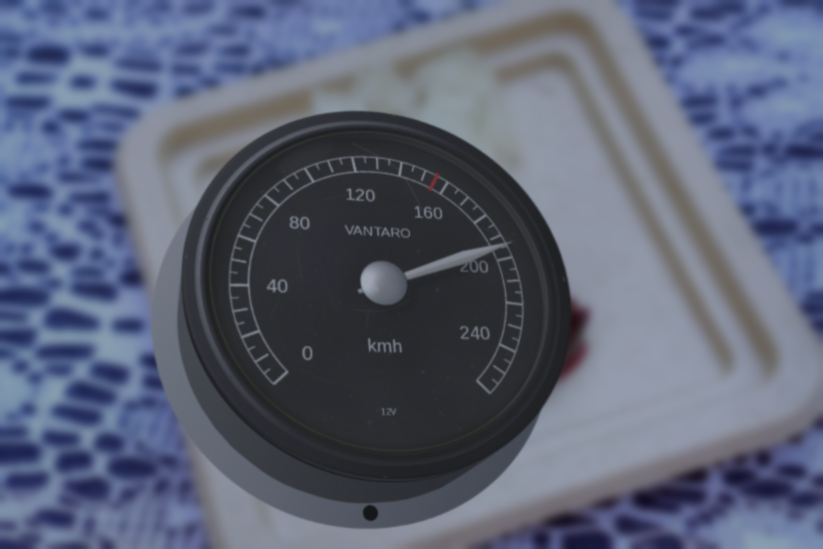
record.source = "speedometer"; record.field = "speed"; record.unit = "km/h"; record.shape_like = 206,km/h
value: 195,km/h
